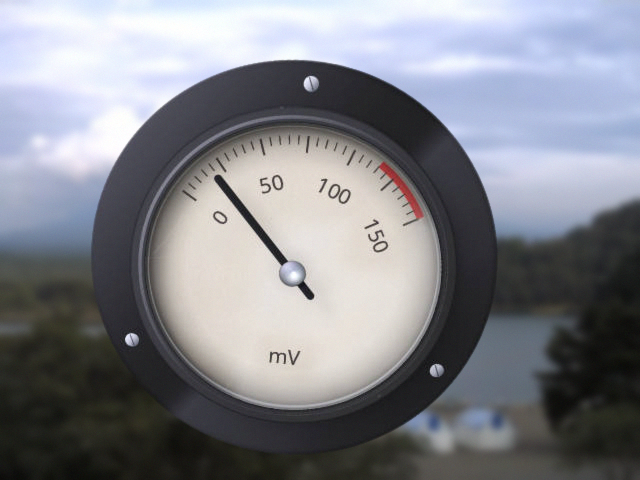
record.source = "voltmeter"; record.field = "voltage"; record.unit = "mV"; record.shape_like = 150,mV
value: 20,mV
